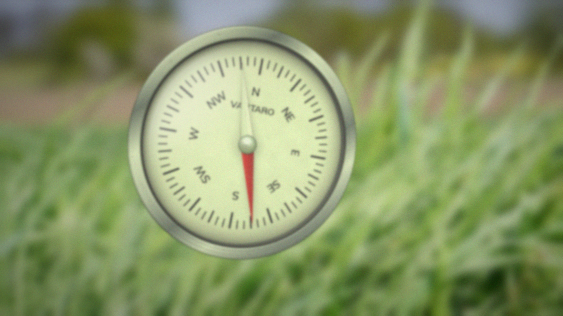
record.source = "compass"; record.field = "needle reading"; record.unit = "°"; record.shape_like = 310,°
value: 165,°
